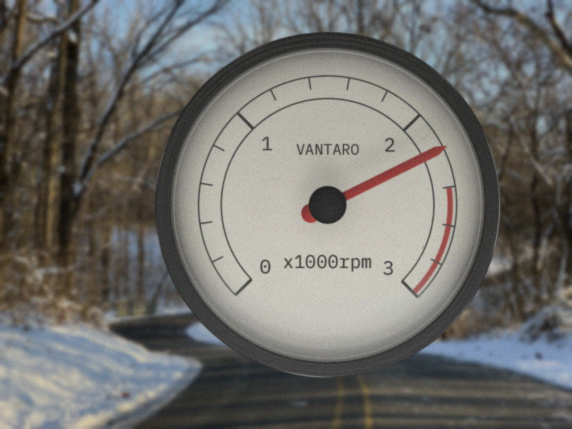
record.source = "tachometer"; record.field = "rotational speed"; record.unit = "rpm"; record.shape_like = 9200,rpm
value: 2200,rpm
